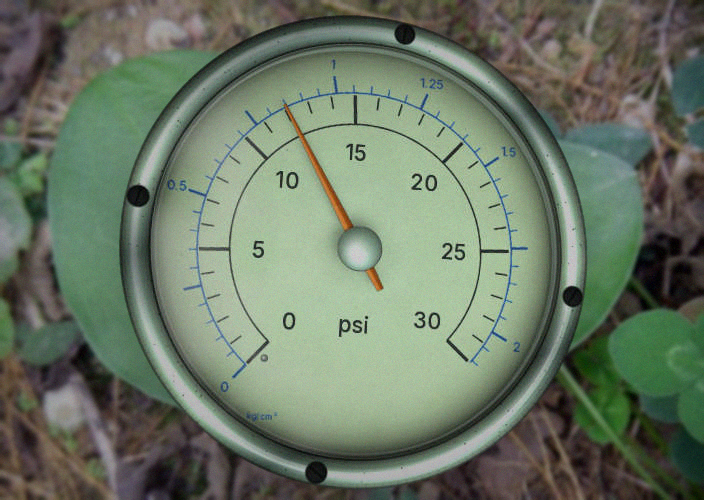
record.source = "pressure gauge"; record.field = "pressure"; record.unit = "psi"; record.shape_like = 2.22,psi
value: 12,psi
